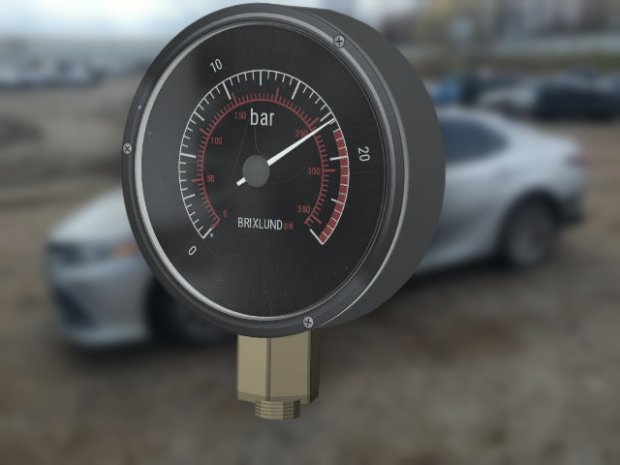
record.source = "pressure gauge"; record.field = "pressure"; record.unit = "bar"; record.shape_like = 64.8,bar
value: 18,bar
